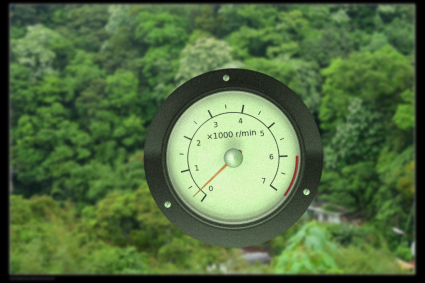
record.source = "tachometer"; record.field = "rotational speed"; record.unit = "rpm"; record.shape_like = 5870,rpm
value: 250,rpm
